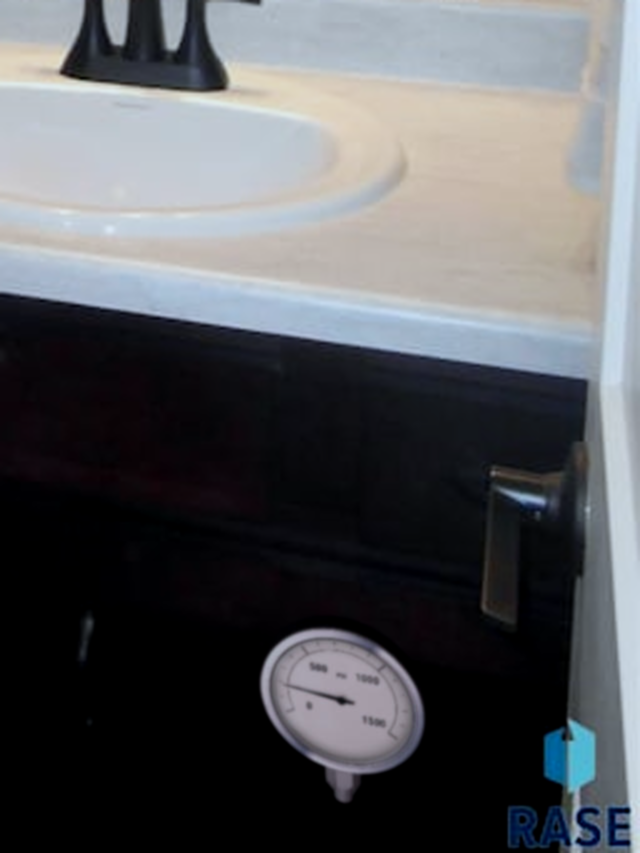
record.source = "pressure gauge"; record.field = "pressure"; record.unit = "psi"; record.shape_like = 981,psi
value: 200,psi
